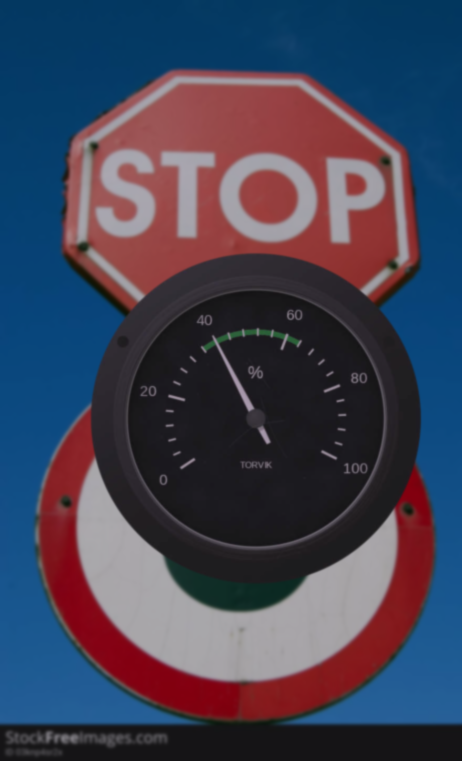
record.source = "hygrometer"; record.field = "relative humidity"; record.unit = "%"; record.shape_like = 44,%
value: 40,%
